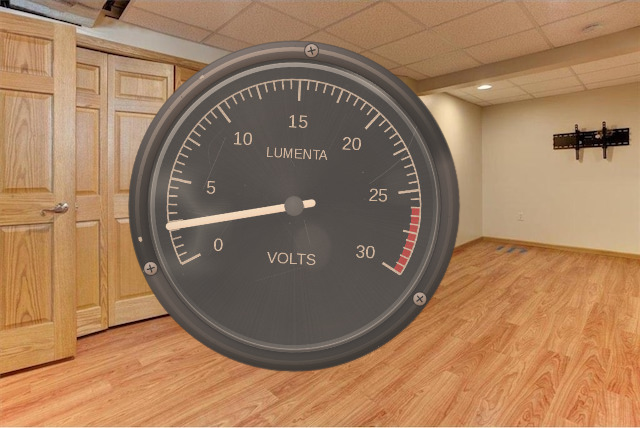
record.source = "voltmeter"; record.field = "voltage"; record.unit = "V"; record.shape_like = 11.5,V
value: 2.25,V
